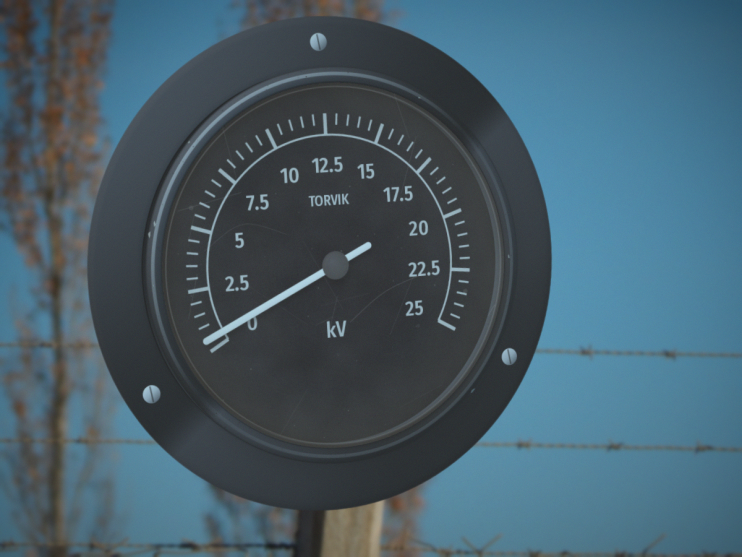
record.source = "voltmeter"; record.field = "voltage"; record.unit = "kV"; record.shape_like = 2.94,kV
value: 0.5,kV
